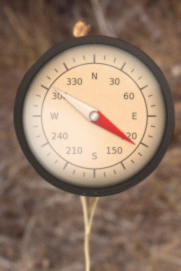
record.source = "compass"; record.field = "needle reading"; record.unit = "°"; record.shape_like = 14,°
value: 125,°
